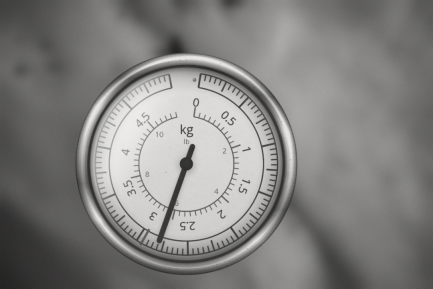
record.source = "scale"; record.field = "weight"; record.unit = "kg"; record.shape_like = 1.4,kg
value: 2.8,kg
